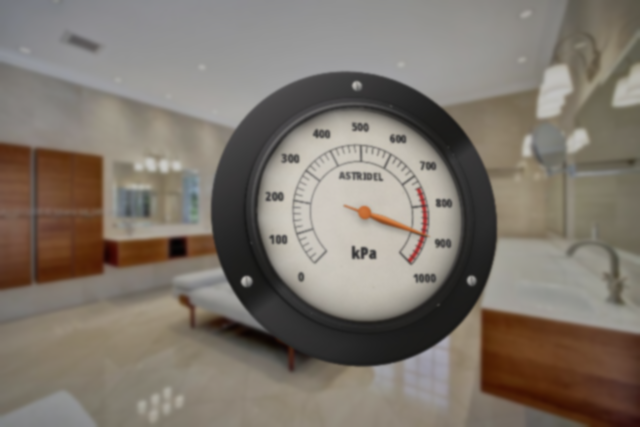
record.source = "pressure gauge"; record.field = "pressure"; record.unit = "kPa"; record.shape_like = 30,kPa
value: 900,kPa
